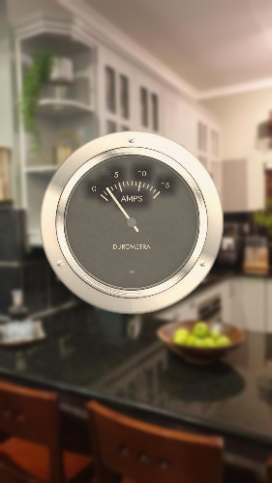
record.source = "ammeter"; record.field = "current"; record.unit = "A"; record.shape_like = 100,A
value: 2,A
